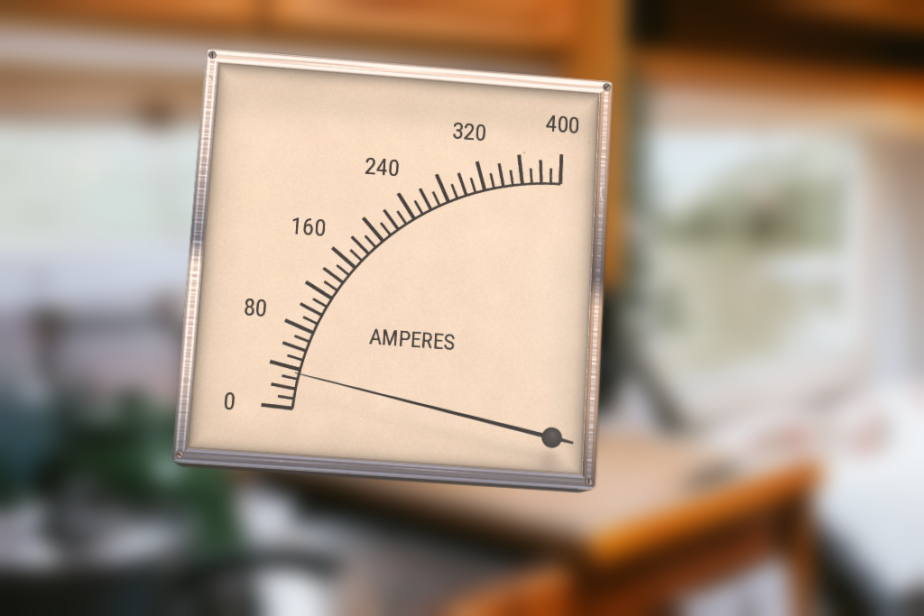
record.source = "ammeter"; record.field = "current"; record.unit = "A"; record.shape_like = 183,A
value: 35,A
